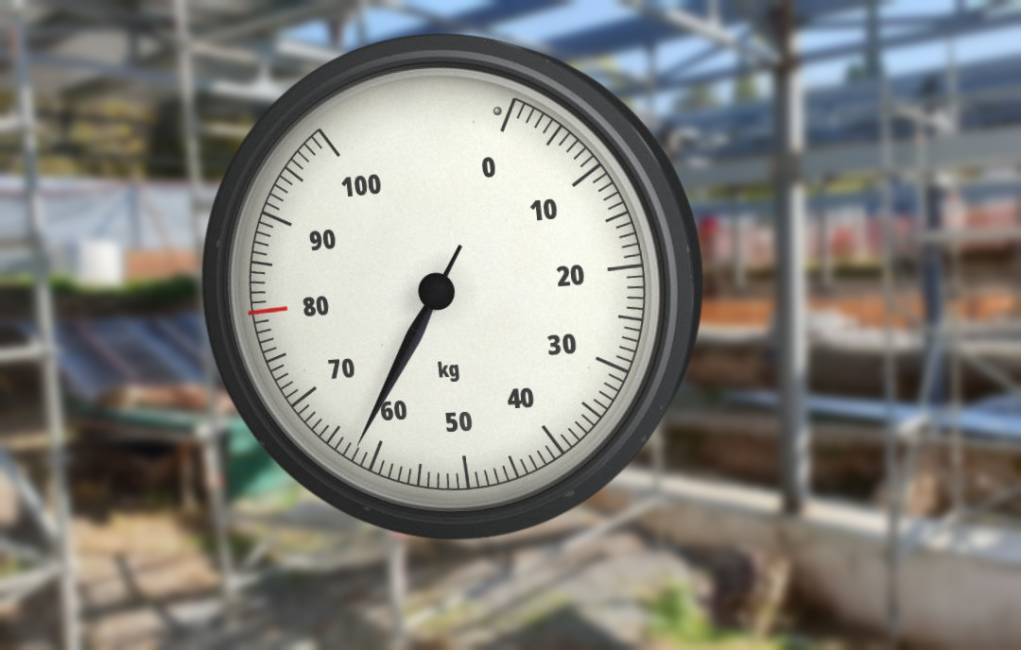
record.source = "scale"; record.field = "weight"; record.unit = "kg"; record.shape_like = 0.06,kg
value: 62,kg
